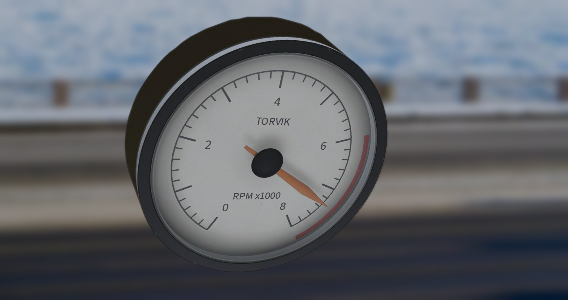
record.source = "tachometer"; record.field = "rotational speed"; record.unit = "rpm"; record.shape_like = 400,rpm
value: 7300,rpm
